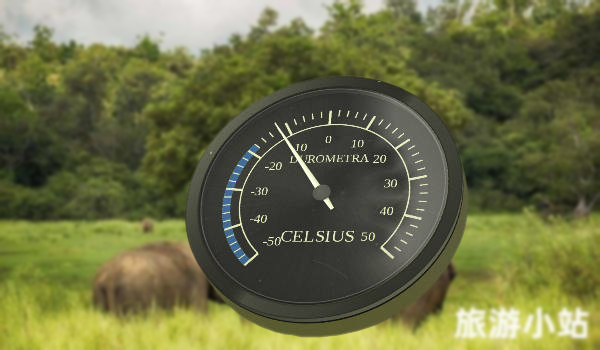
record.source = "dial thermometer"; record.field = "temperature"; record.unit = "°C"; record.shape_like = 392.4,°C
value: -12,°C
